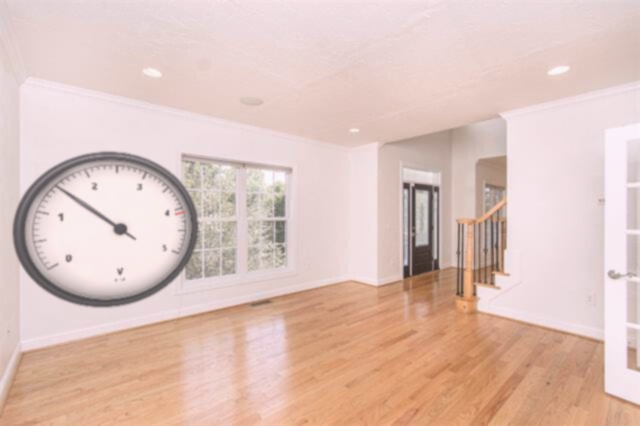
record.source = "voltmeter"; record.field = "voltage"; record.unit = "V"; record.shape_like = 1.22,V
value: 1.5,V
